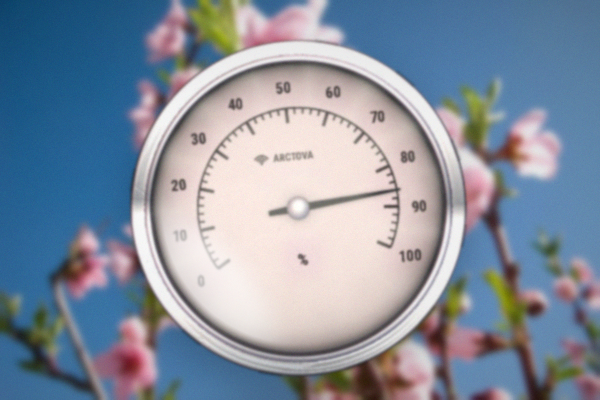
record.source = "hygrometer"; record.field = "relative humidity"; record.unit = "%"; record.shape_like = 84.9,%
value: 86,%
